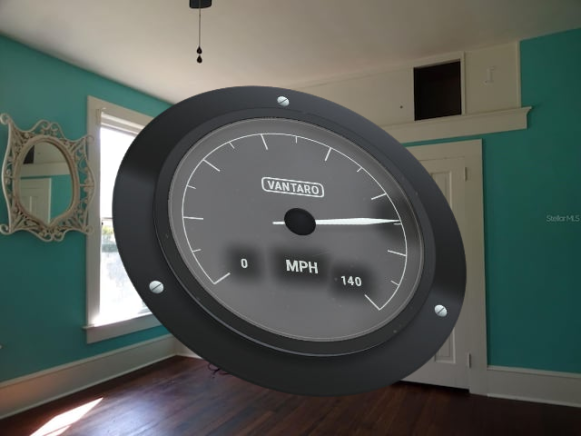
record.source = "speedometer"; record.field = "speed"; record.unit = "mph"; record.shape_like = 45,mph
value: 110,mph
